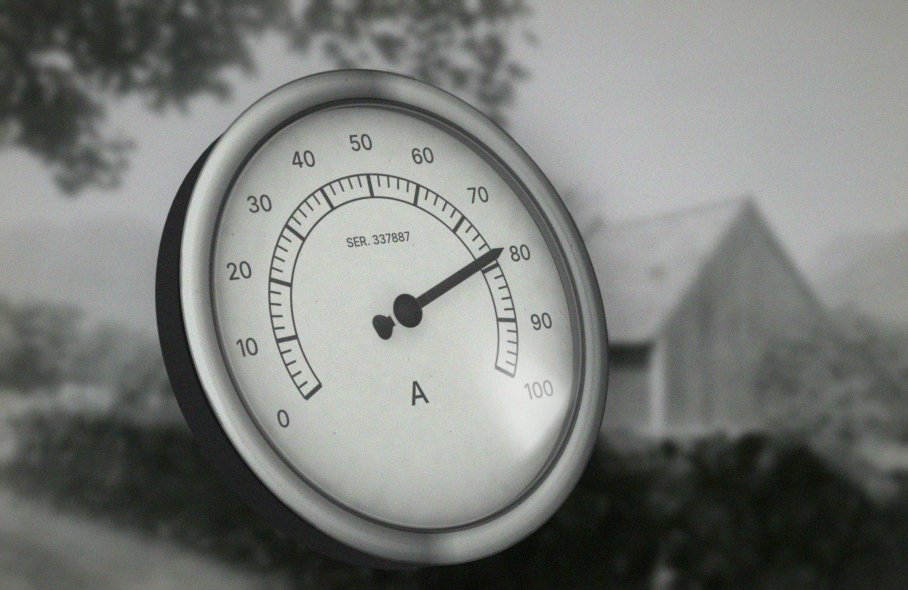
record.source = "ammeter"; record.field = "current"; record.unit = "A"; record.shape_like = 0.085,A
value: 78,A
